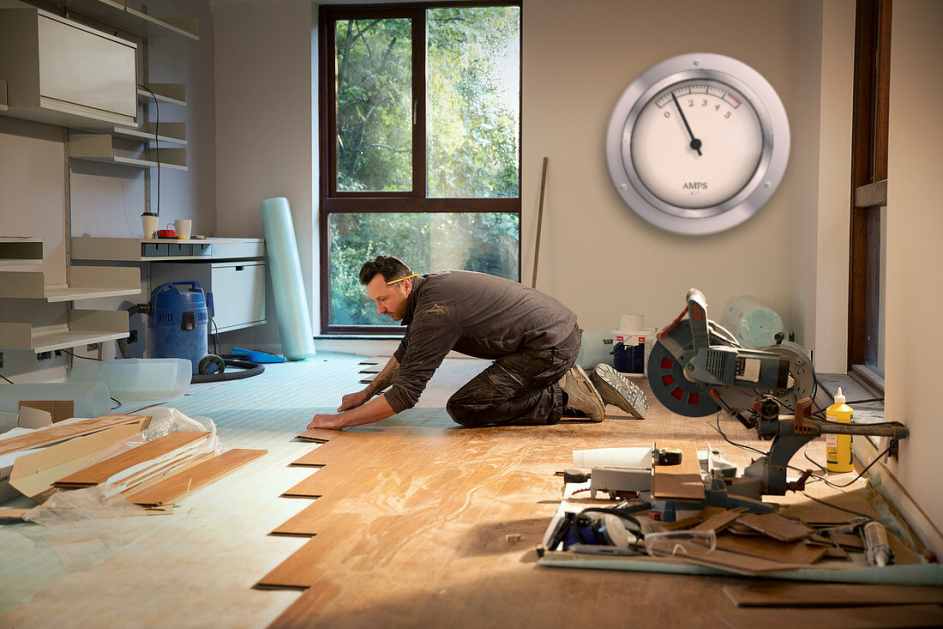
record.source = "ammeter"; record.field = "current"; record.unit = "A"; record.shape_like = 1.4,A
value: 1,A
